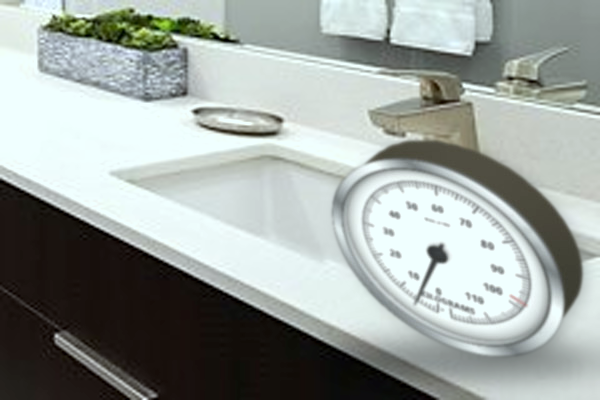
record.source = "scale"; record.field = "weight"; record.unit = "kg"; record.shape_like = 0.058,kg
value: 5,kg
